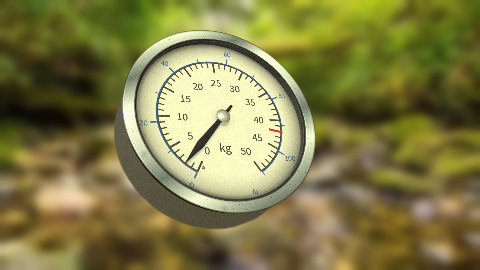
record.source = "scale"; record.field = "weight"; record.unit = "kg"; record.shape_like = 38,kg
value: 2,kg
